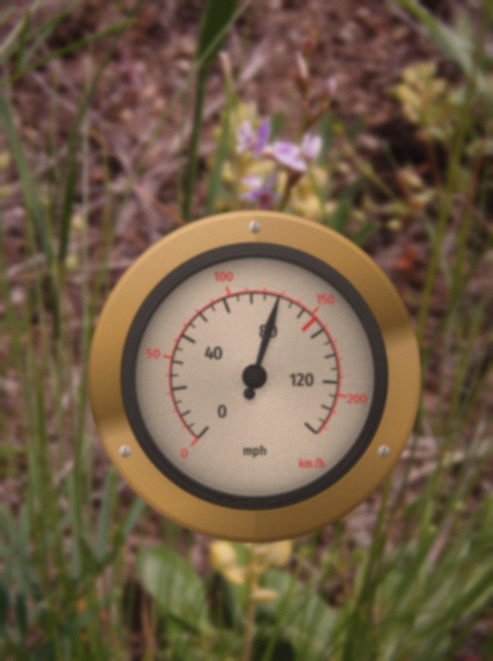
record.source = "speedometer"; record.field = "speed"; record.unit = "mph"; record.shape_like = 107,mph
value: 80,mph
